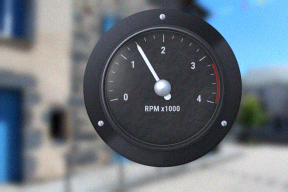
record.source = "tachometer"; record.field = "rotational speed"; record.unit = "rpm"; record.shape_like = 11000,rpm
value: 1400,rpm
